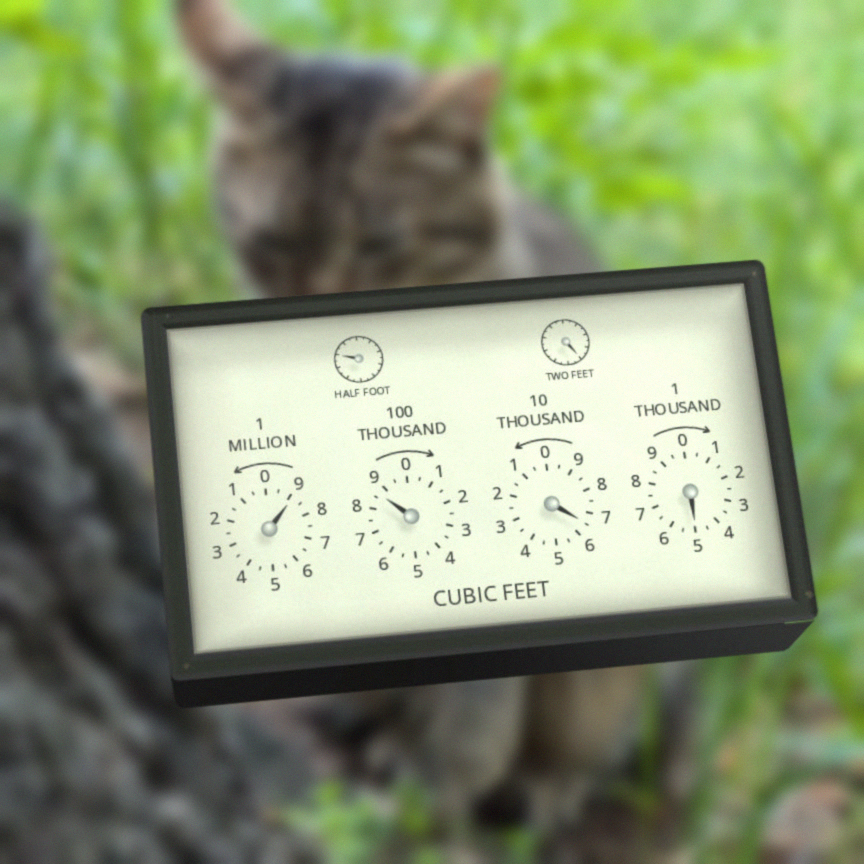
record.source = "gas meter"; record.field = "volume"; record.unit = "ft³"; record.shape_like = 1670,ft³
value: 886500,ft³
